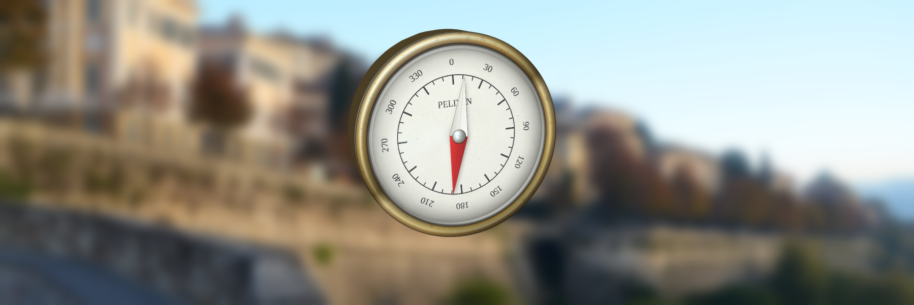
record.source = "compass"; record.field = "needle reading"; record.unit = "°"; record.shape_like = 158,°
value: 190,°
